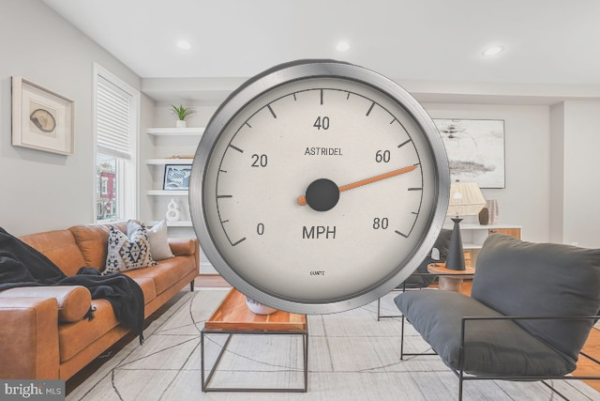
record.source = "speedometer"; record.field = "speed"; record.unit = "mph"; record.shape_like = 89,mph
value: 65,mph
